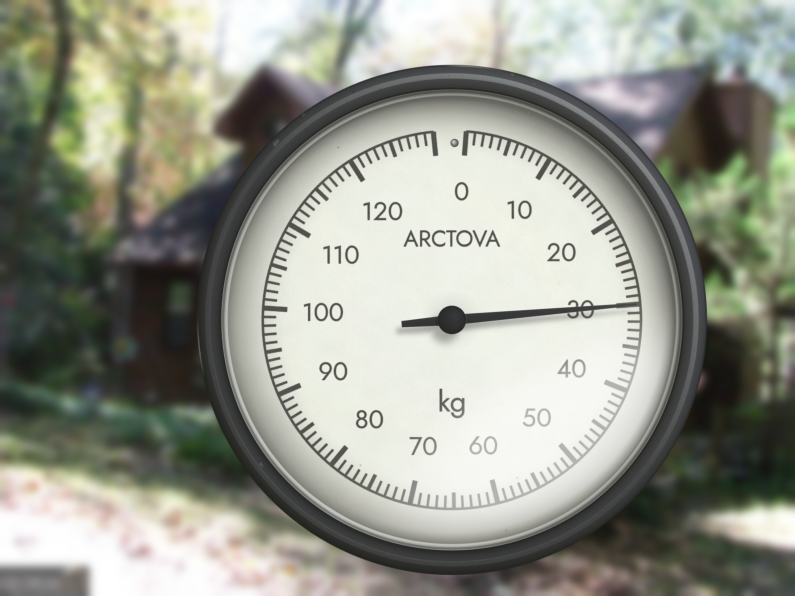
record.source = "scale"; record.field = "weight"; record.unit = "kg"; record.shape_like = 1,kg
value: 30,kg
